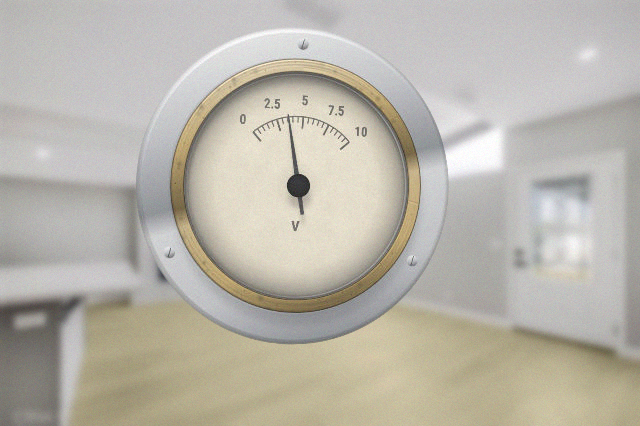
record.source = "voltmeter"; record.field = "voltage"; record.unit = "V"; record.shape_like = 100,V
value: 3.5,V
